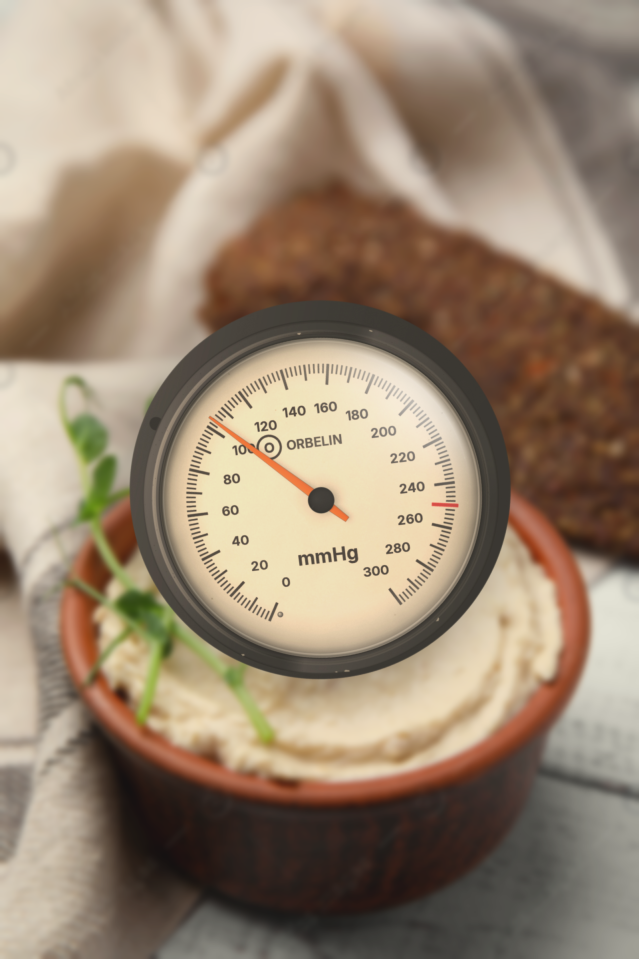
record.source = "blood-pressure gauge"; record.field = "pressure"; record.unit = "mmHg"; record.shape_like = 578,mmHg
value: 104,mmHg
